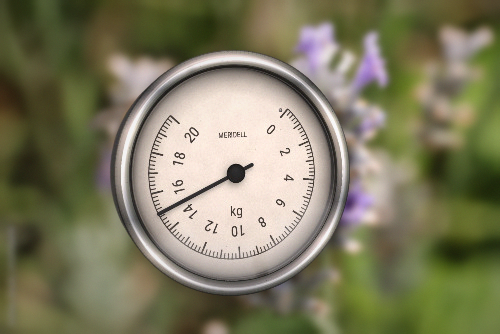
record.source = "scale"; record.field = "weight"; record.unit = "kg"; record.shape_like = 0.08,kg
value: 15,kg
